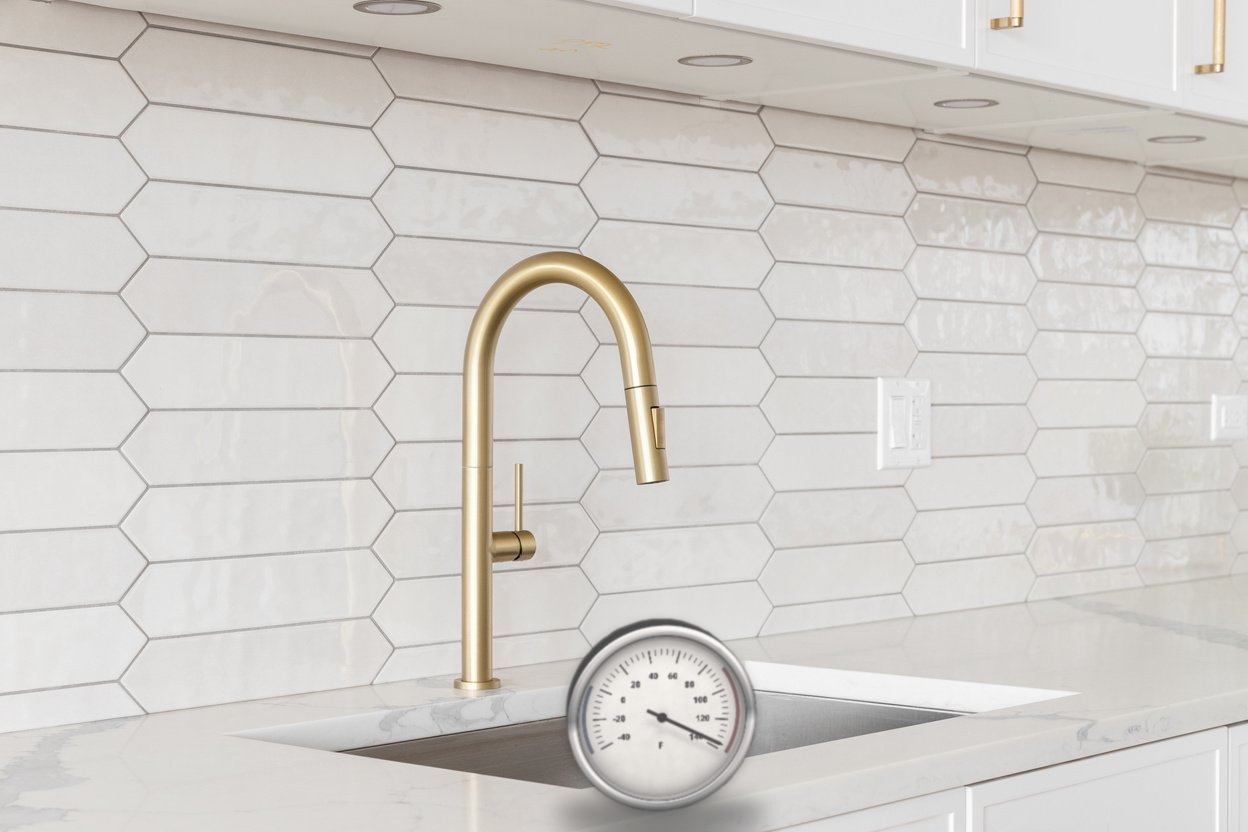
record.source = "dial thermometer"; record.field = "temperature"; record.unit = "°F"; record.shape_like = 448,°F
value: 136,°F
